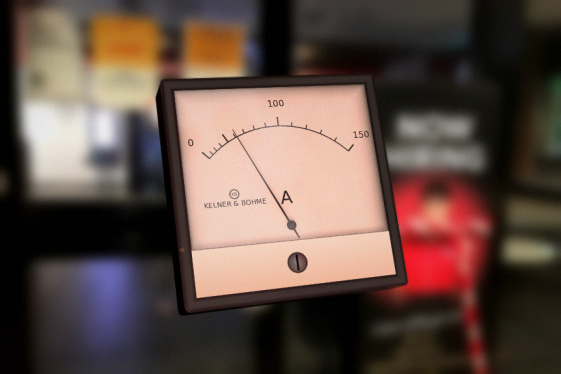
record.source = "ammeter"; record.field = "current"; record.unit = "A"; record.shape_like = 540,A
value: 60,A
